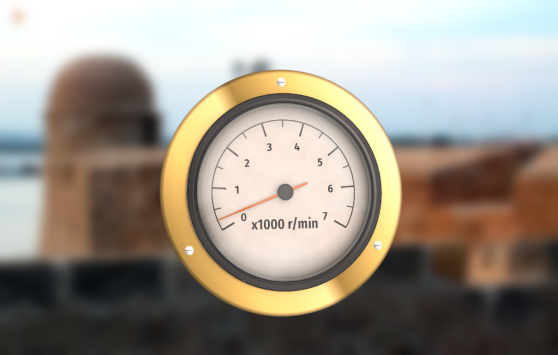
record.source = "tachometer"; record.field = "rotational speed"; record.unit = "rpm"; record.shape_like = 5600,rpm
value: 250,rpm
